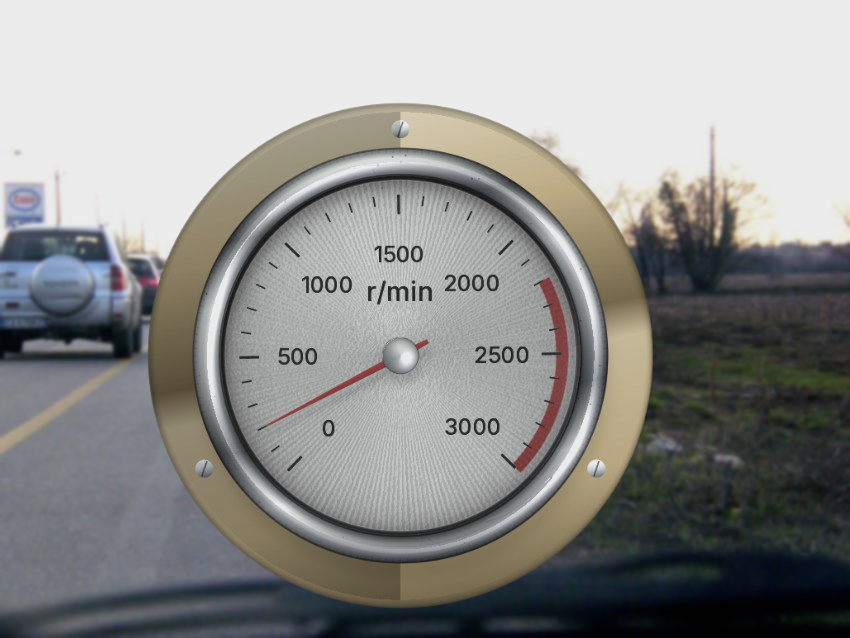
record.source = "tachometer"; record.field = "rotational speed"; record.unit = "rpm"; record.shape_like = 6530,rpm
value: 200,rpm
